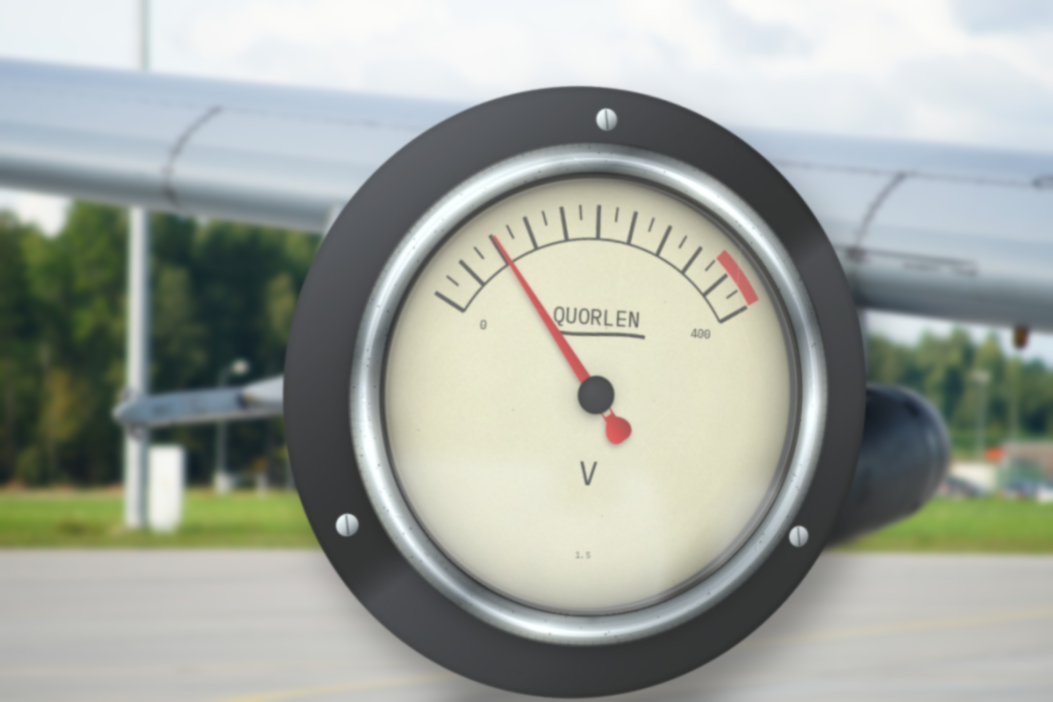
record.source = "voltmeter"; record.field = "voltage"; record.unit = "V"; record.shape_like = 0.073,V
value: 80,V
